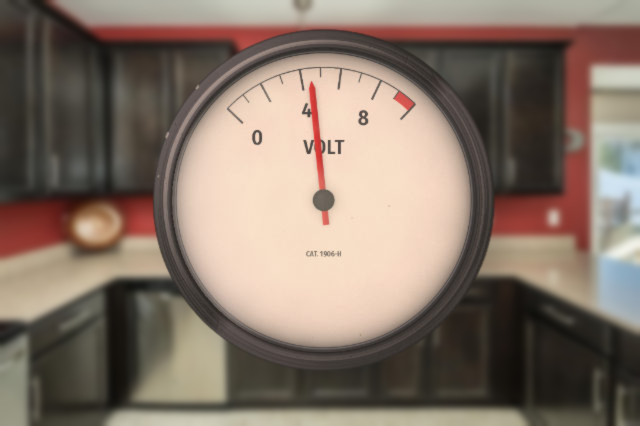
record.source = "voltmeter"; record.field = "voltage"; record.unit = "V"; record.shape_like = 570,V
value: 4.5,V
